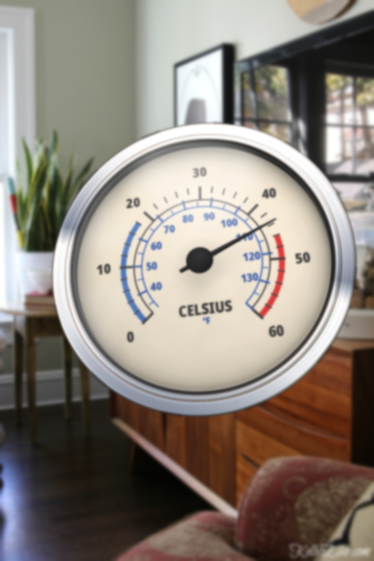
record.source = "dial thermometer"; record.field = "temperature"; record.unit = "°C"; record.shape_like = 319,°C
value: 44,°C
